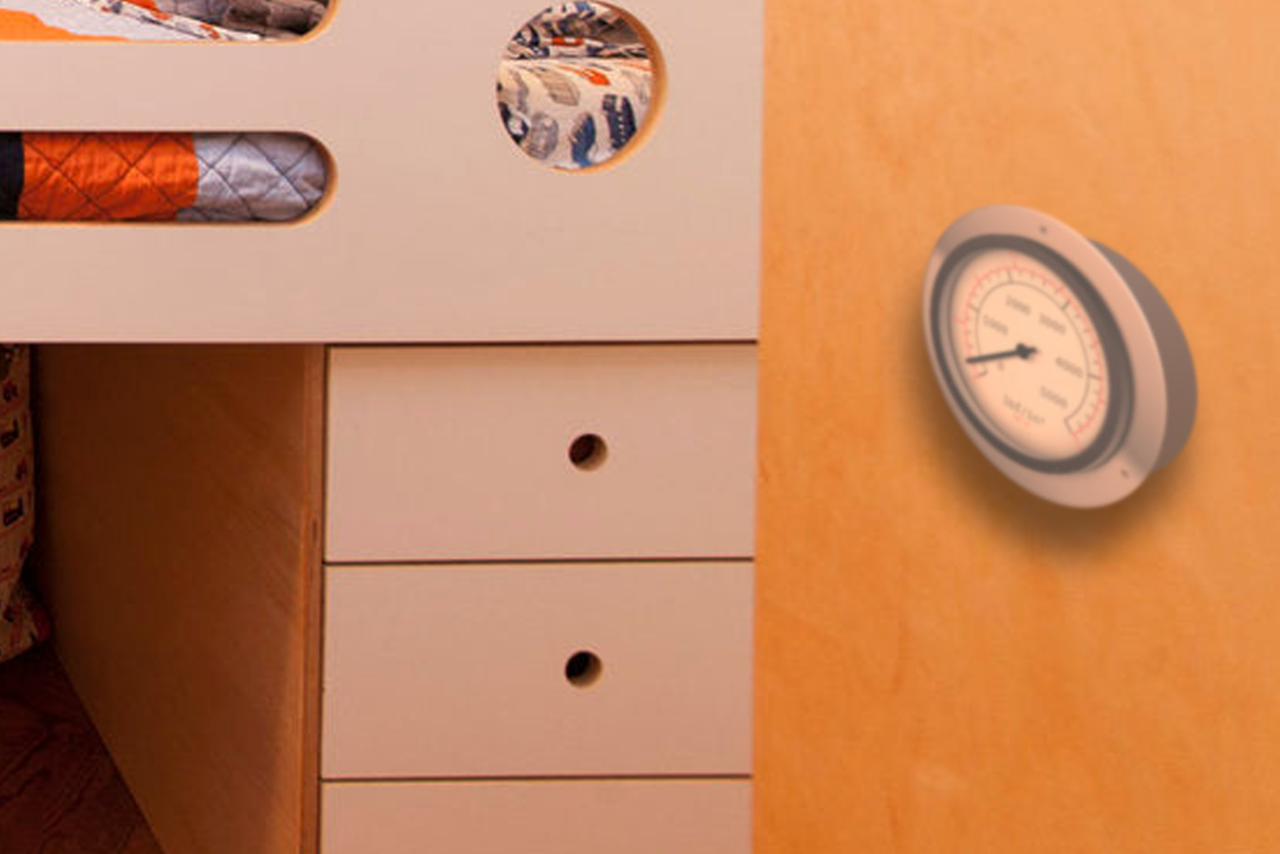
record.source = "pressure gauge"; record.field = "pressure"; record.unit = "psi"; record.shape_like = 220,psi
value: 200,psi
